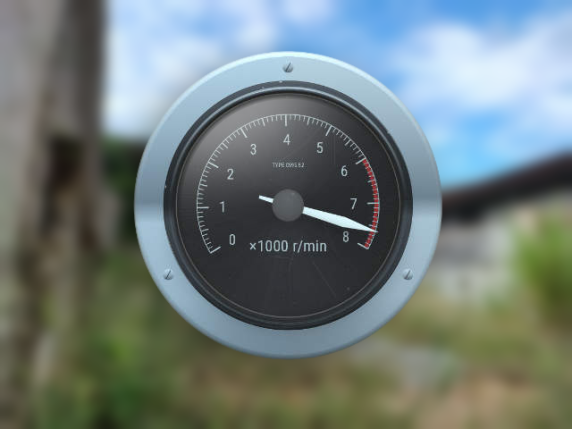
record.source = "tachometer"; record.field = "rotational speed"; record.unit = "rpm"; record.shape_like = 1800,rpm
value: 7600,rpm
